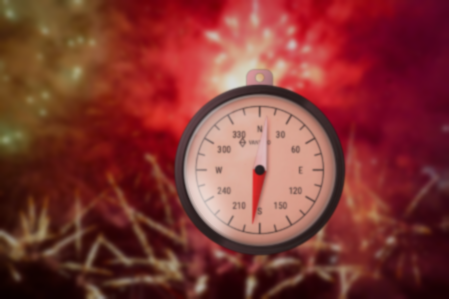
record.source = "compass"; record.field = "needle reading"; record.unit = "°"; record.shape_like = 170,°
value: 187.5,°
